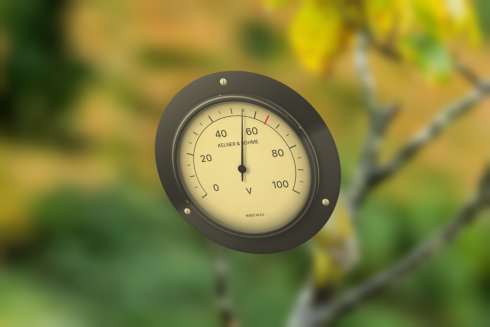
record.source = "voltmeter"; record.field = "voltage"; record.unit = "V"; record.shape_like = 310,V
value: 55,V
